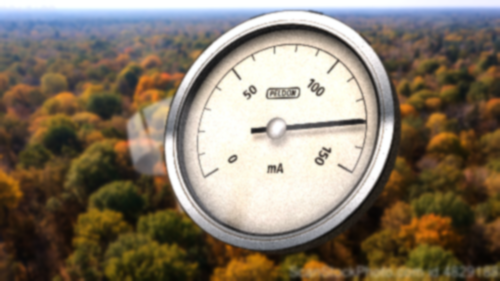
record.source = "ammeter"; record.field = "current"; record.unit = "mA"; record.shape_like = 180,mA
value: 130,mA
